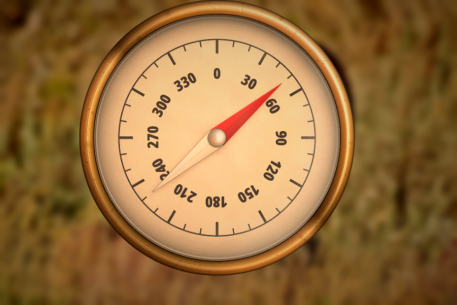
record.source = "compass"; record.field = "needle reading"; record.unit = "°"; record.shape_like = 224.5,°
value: 50,°
